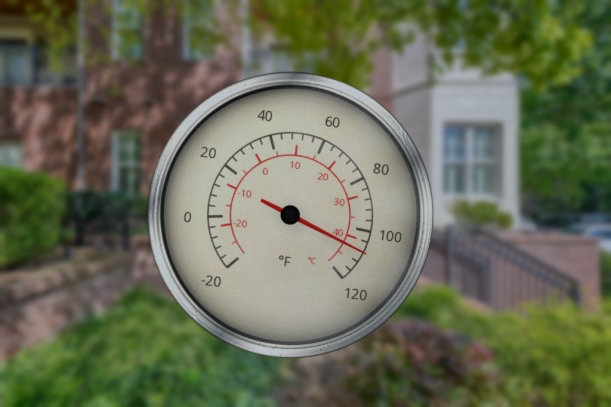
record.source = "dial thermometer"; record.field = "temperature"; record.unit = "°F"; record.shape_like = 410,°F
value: 108,°F
